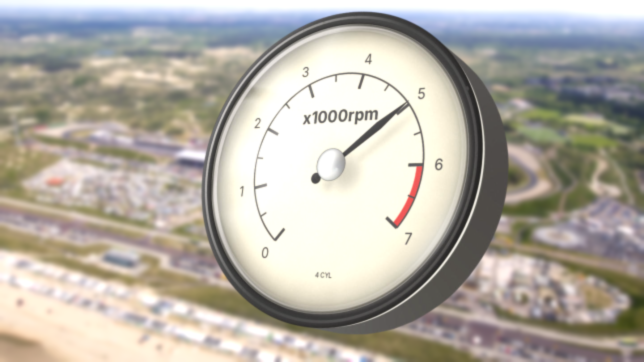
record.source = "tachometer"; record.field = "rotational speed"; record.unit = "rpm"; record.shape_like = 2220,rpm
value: 5000,rpm
